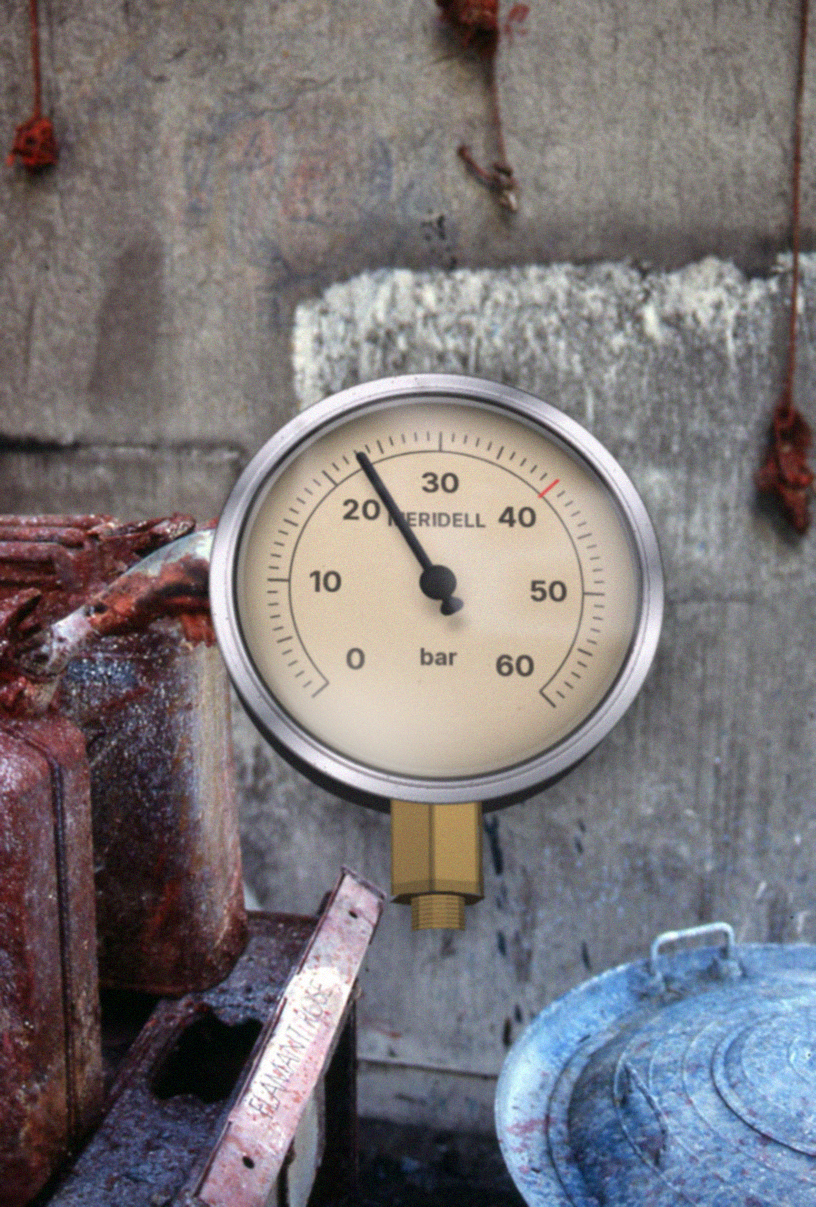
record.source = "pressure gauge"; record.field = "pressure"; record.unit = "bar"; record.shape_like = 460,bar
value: 23,bar
